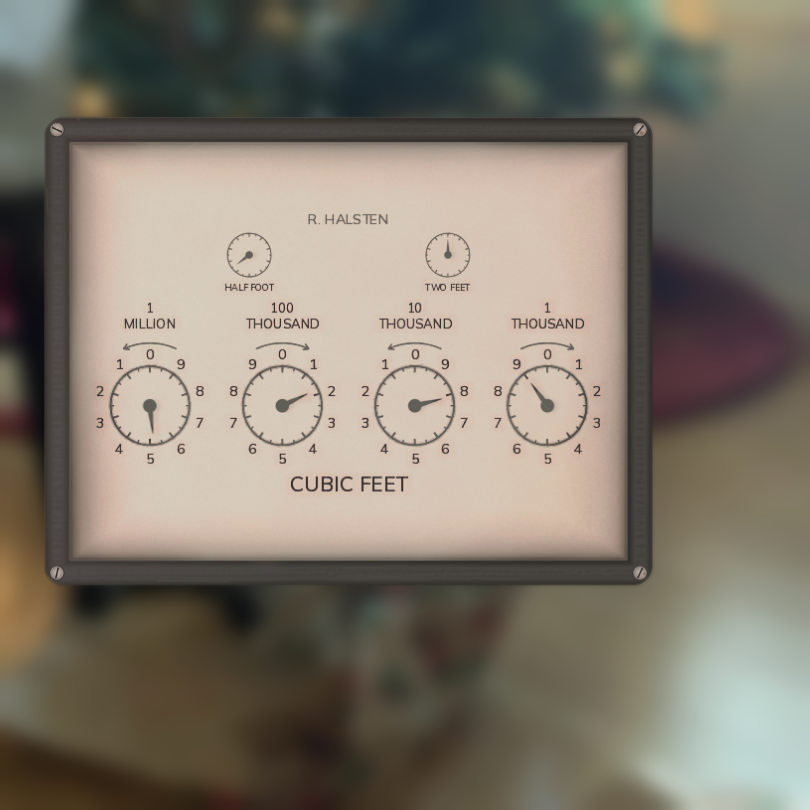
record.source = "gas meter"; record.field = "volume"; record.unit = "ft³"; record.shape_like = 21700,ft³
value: 517900,ft³
